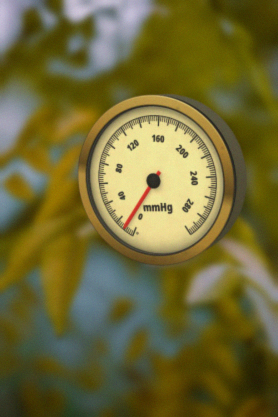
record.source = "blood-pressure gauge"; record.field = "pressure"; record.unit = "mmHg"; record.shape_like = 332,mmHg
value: 10,mmHg
